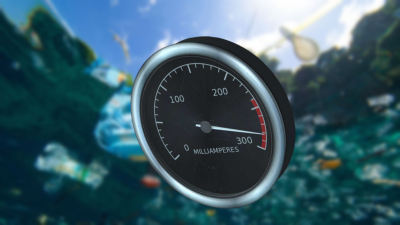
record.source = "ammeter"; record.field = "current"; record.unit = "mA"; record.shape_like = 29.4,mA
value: 280,mA
